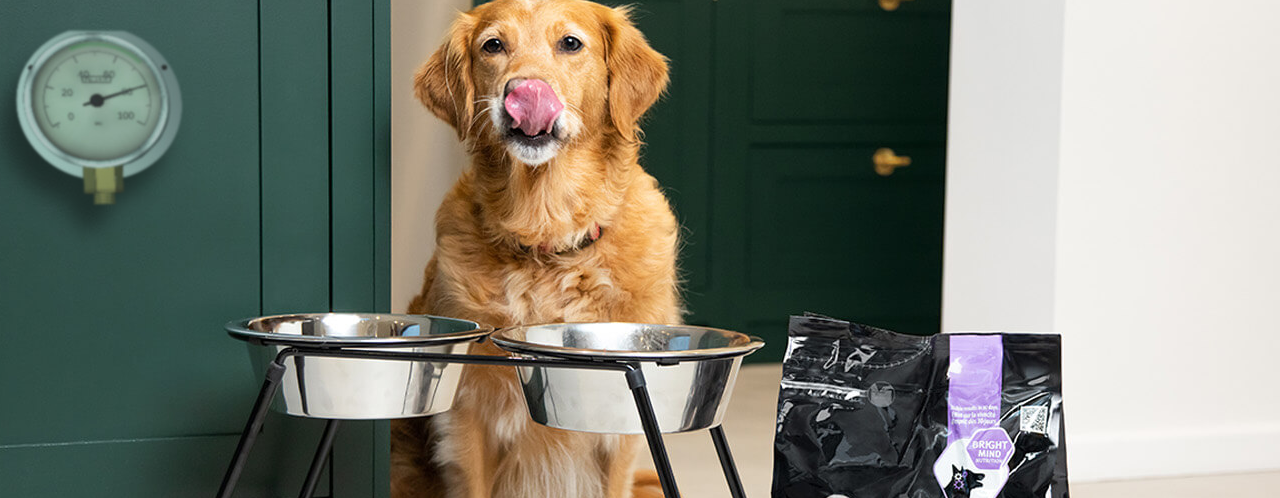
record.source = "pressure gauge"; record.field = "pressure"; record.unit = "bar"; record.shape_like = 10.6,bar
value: 80,bar
